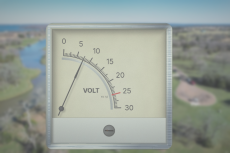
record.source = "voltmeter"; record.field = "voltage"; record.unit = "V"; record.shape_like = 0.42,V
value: 7.5,V
